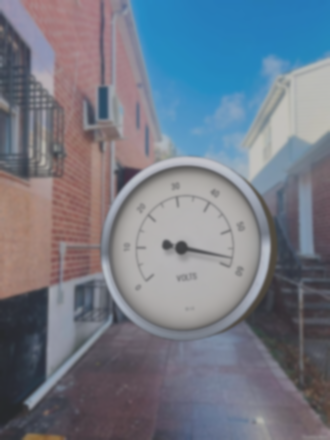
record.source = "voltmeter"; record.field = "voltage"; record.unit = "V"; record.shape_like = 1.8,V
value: 57.5,V
